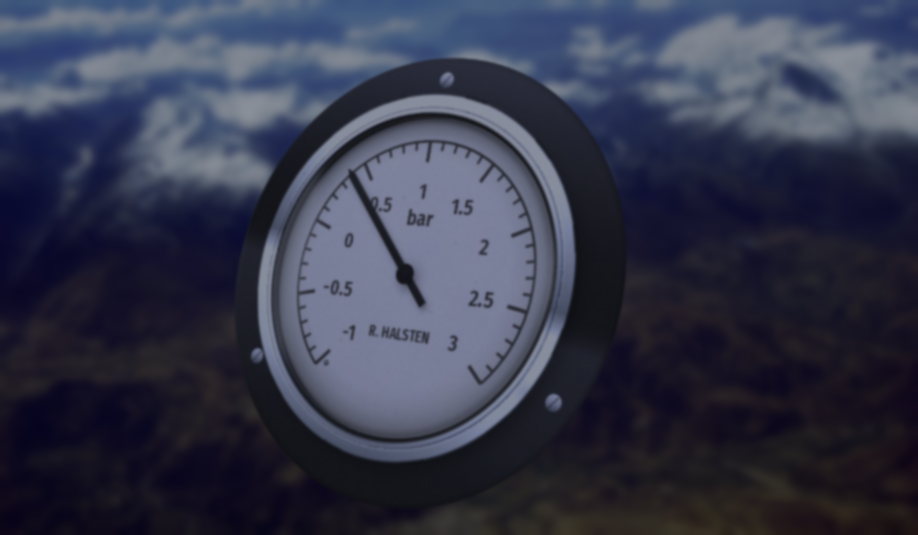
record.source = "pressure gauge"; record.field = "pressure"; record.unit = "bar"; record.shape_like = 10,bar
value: 0.4,bar
